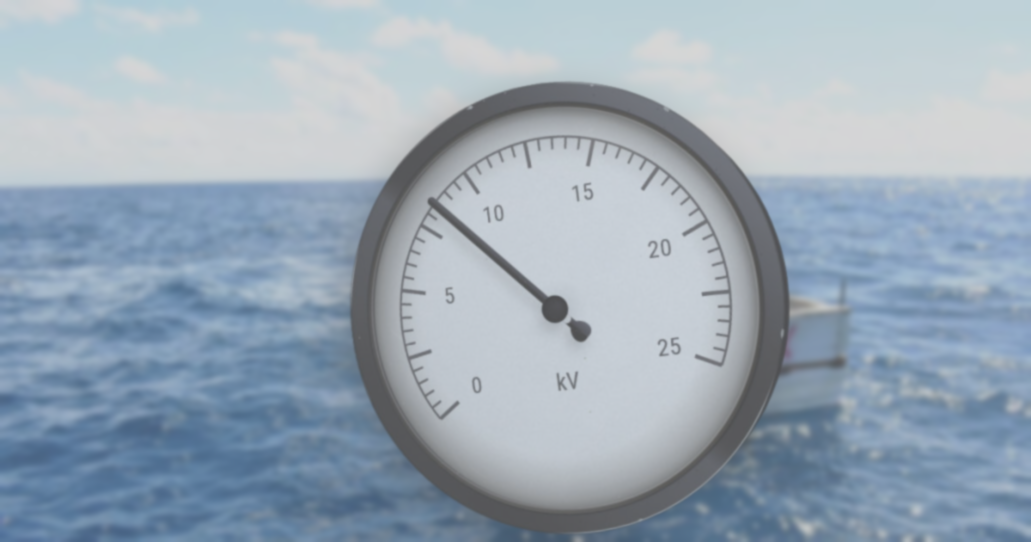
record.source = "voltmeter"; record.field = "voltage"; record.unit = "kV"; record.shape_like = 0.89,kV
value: 8.5,kV
